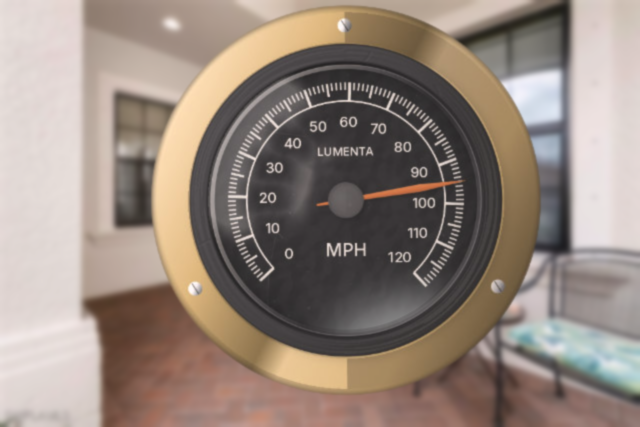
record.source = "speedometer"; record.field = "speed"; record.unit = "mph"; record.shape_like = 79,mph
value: 95,mph
